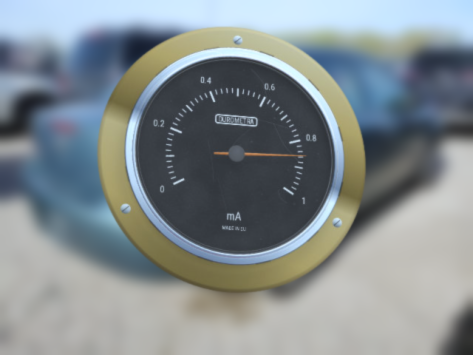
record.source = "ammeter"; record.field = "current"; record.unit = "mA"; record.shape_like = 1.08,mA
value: 0.86,mA
